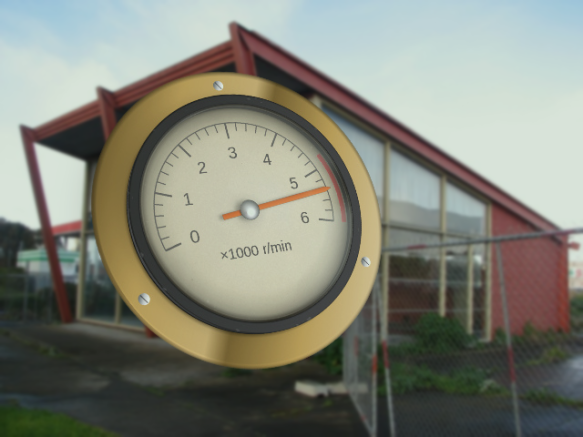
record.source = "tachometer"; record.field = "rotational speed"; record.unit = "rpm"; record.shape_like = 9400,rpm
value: 5400,rpm
